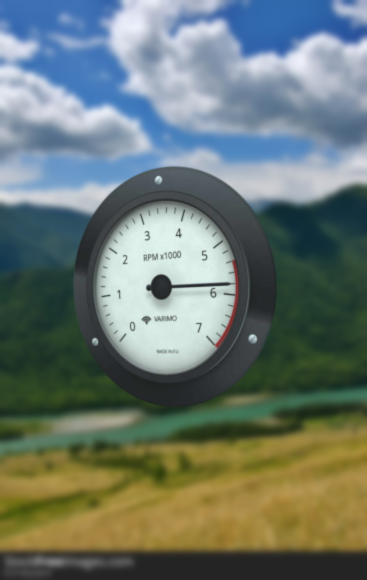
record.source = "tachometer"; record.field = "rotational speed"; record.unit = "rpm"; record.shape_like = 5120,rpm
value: 5800,rpm
